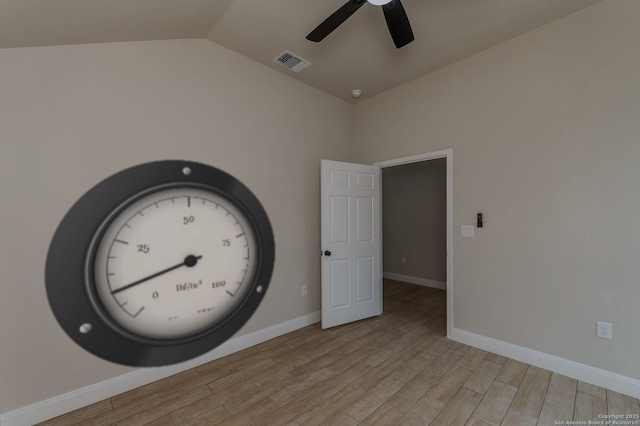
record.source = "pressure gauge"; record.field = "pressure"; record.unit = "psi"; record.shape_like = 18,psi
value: 10,psi
